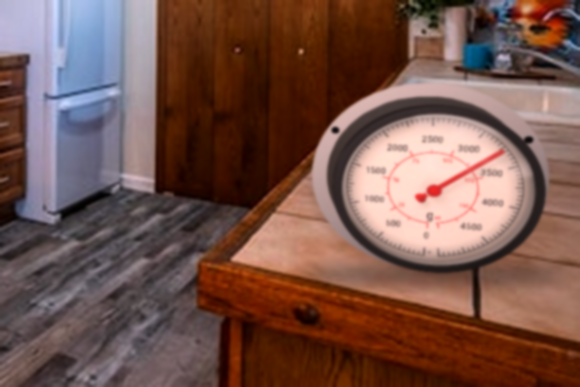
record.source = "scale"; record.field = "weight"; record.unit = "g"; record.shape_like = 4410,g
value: 3250,g
